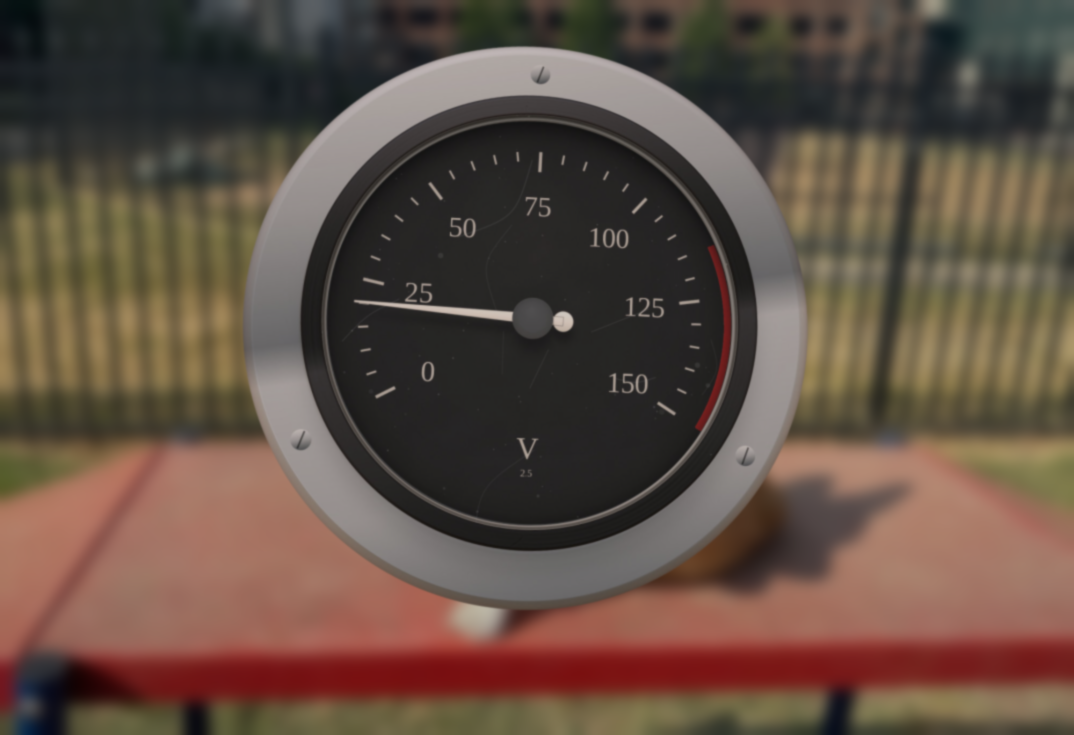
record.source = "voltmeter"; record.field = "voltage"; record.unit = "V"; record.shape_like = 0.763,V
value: 20,V
